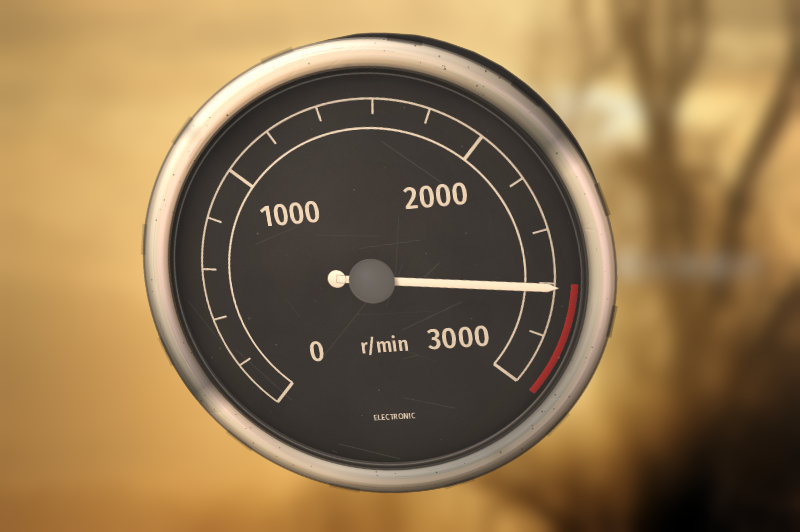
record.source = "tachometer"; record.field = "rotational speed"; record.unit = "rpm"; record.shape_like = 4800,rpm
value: 2600,rpm
